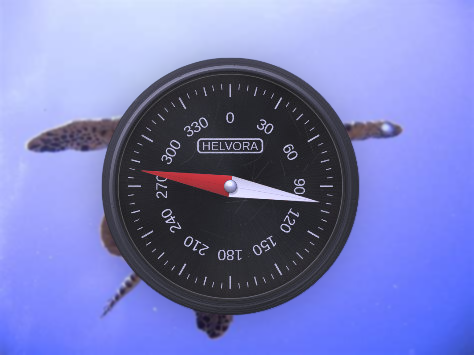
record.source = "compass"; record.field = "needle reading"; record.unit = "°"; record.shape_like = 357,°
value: 280,°
